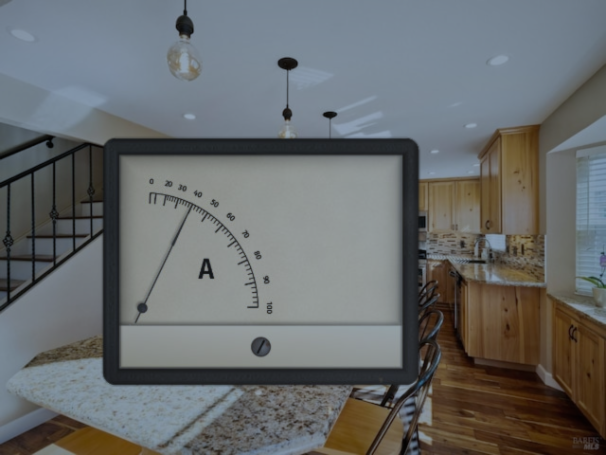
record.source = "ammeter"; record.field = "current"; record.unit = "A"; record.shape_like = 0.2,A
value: 40,A
